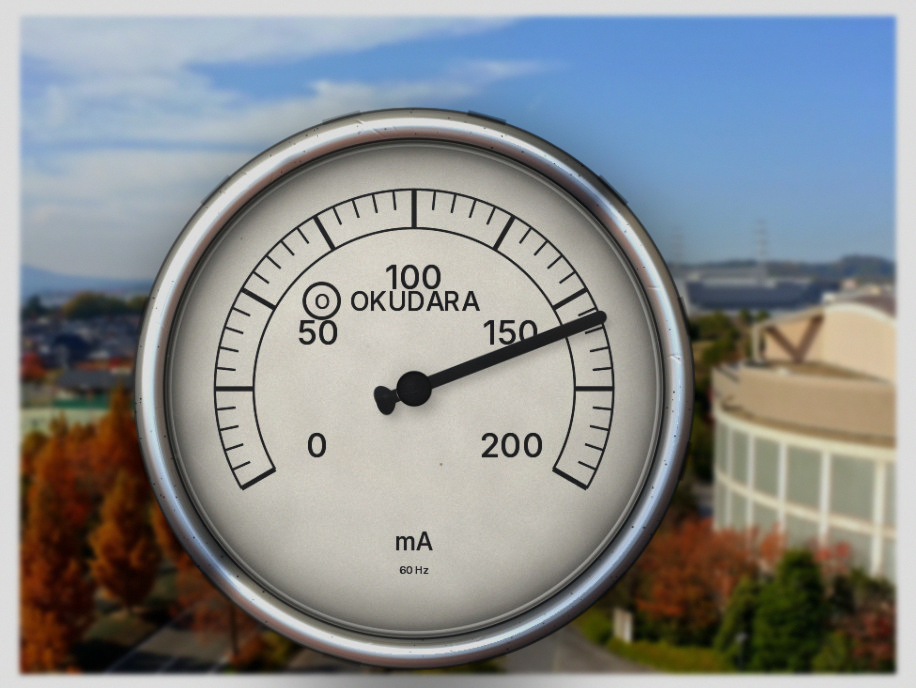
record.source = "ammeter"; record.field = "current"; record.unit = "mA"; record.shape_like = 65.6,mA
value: 157.5,mA
